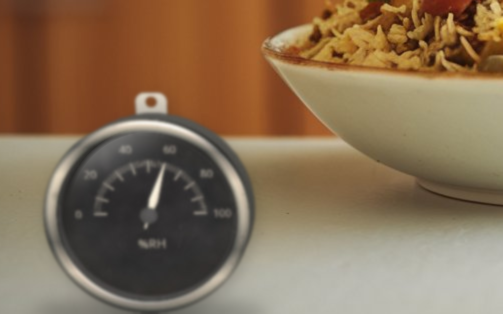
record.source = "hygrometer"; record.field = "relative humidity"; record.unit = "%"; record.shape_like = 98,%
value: 60,%
